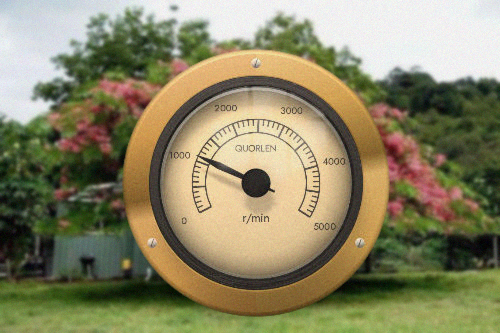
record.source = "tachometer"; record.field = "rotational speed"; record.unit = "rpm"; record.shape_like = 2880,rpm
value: 1100,rpm
